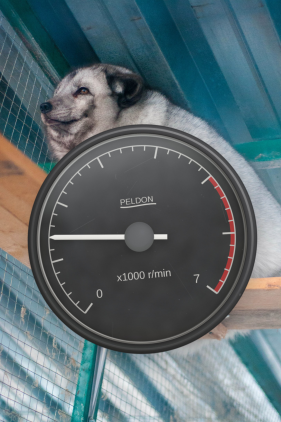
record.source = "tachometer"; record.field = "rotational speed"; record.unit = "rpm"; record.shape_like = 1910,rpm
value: 1400,rpm
